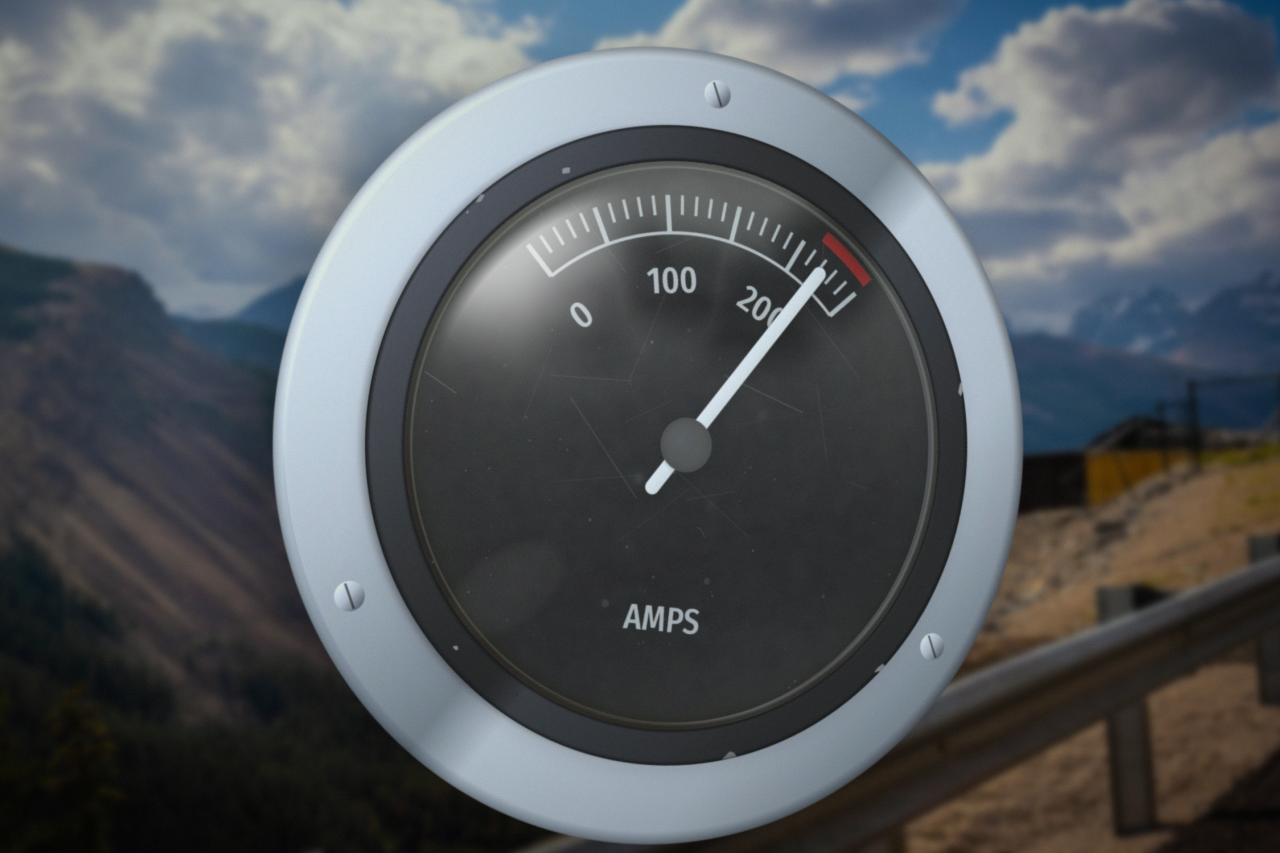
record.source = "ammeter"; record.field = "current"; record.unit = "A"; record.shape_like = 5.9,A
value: 220,A
